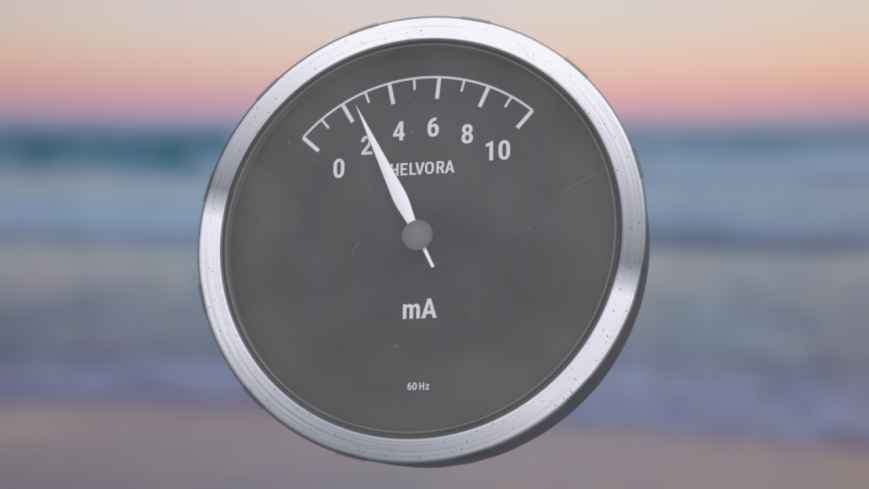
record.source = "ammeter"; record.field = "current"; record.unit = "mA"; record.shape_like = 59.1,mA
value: 2.5,mA
